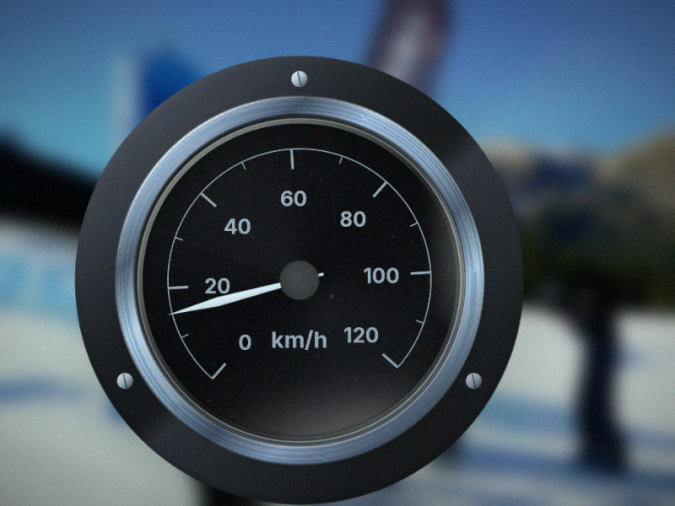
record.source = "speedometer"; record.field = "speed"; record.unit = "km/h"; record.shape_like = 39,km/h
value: 15,km/h
